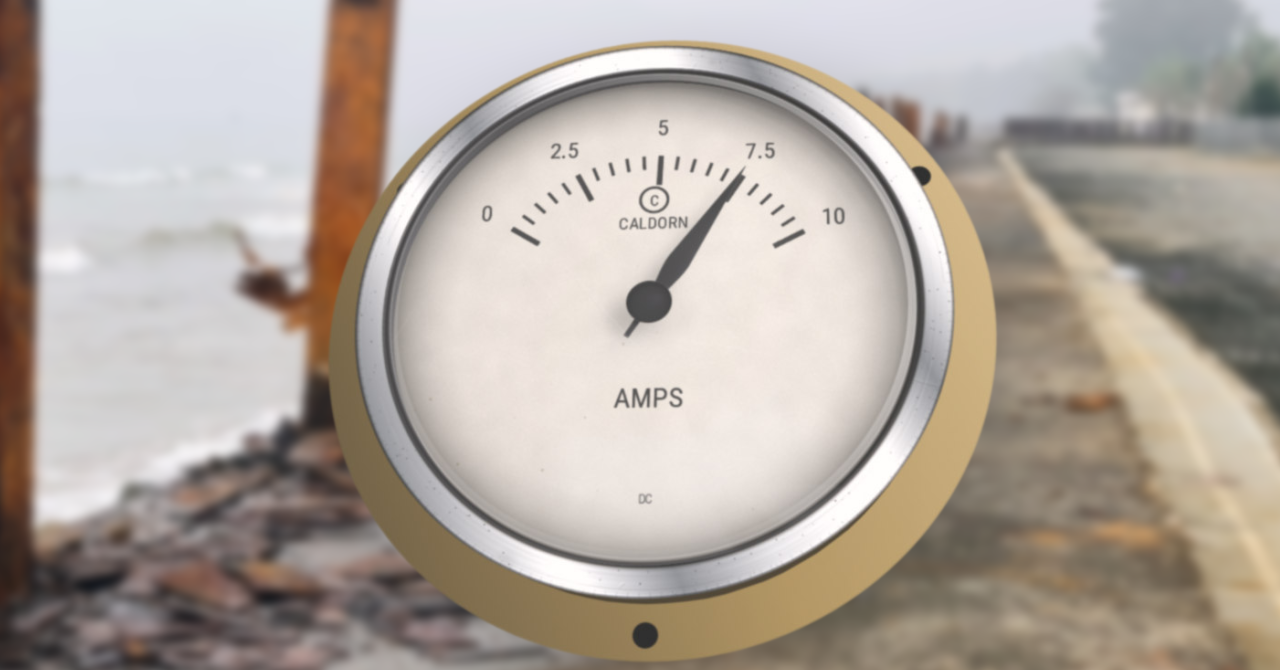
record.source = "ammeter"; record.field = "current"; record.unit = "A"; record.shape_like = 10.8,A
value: 7.5,A
